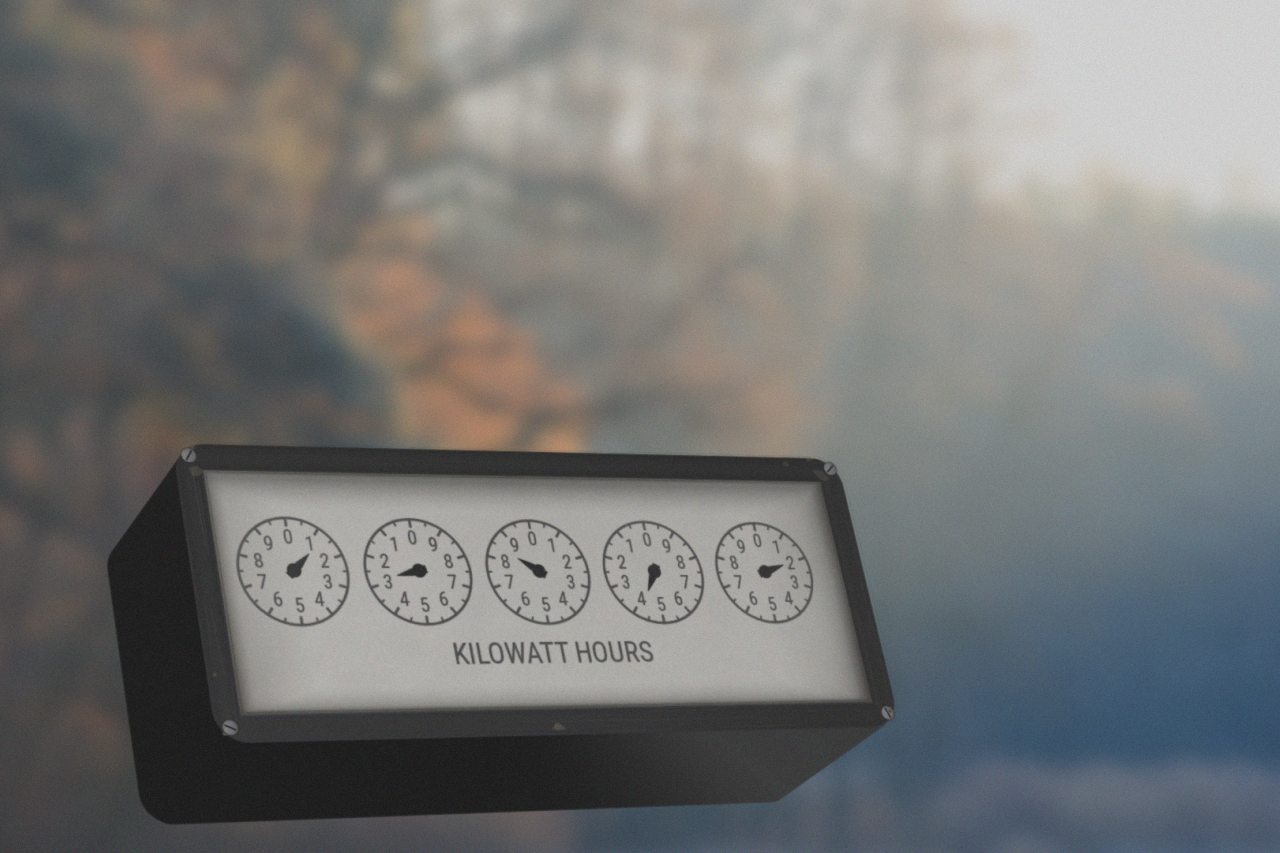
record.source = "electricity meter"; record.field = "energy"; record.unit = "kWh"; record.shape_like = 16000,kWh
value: 12842,kWh
